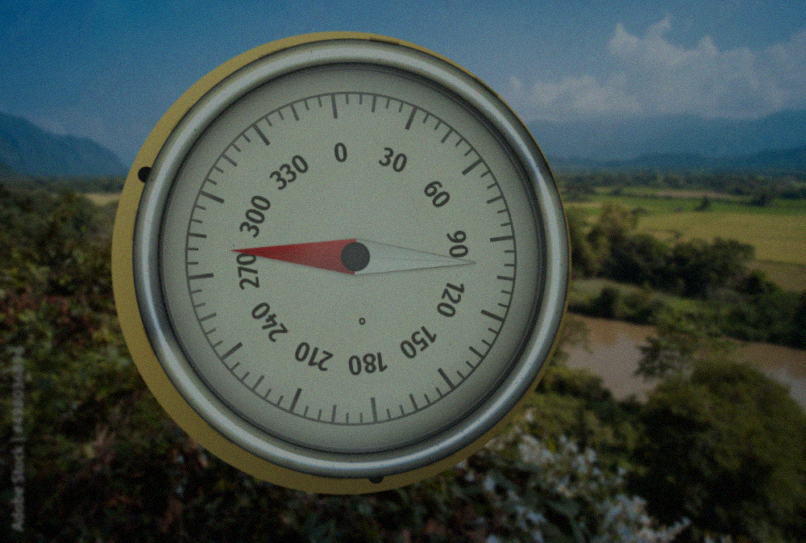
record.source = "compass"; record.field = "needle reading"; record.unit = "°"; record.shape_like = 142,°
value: 280,°
